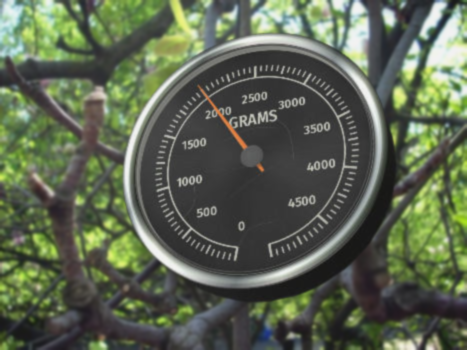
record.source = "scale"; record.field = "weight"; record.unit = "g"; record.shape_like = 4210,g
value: 2000,g
